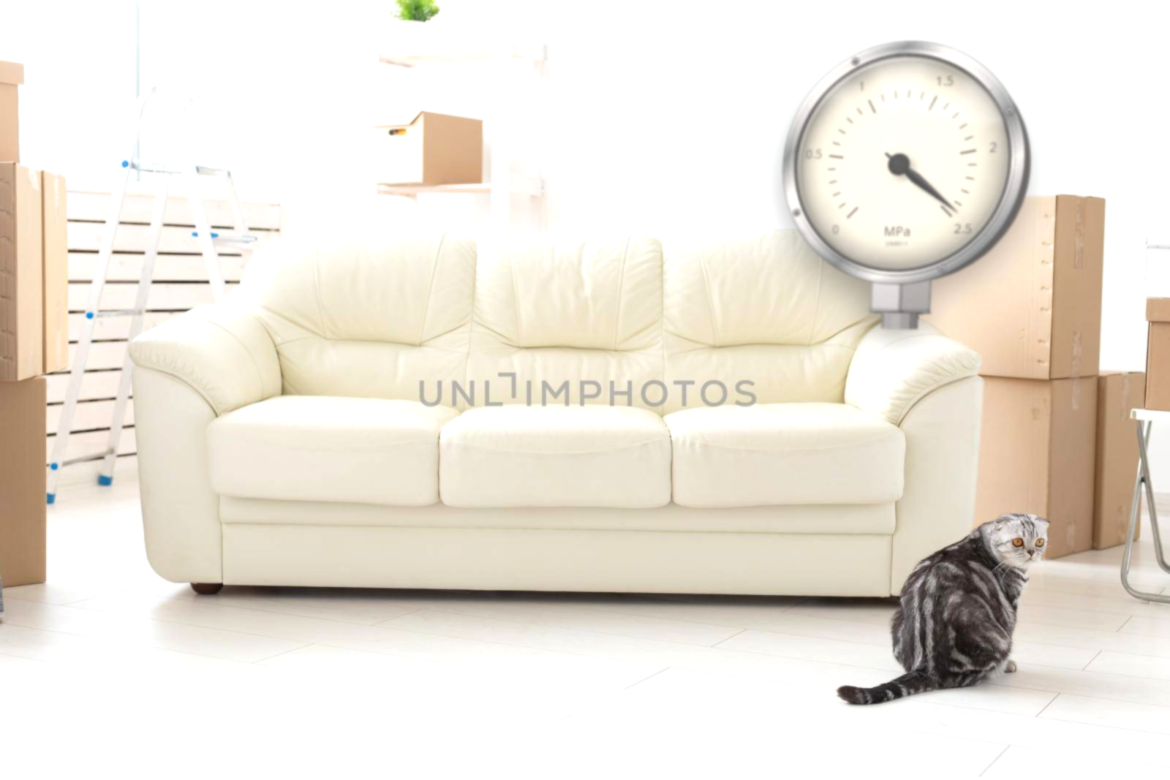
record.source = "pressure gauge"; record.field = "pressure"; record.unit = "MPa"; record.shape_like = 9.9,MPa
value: 2.45,MPa
